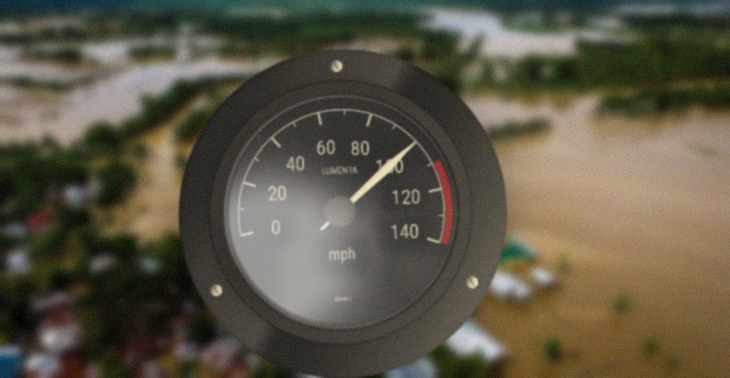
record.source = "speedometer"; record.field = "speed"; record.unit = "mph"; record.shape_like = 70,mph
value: 100,mph
